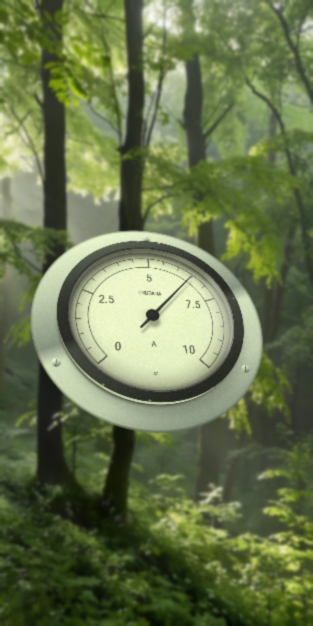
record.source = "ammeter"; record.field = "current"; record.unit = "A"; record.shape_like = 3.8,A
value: 6.5,A
